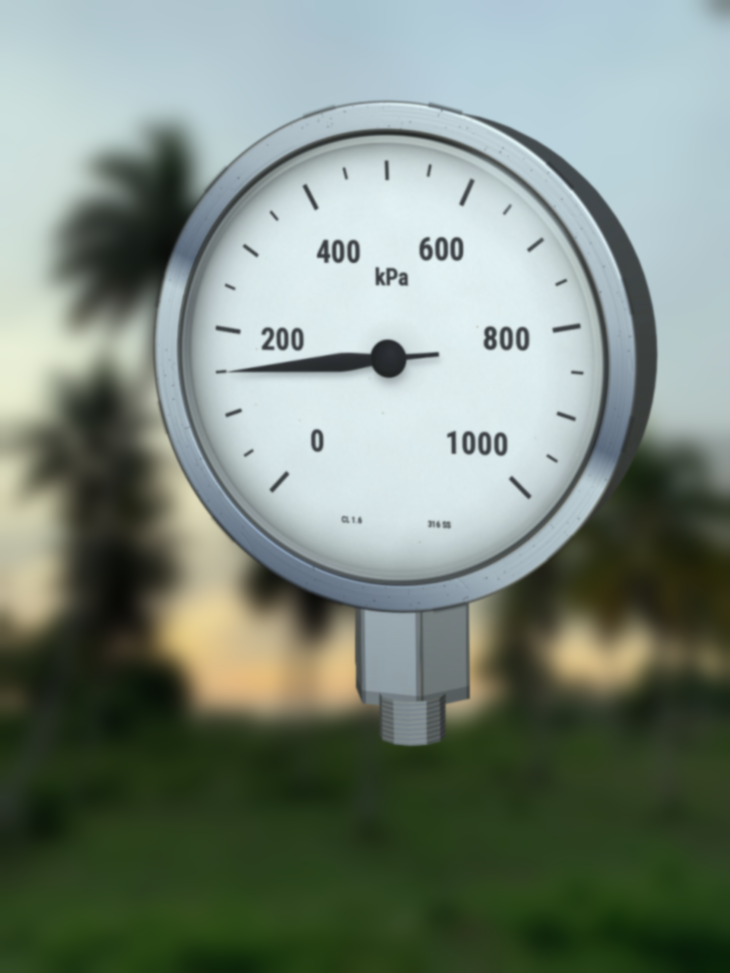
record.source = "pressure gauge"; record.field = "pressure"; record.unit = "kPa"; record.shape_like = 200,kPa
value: 150,kPa
